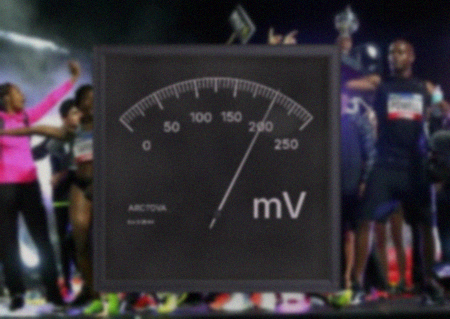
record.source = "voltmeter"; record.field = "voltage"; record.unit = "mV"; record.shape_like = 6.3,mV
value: 200,mV
